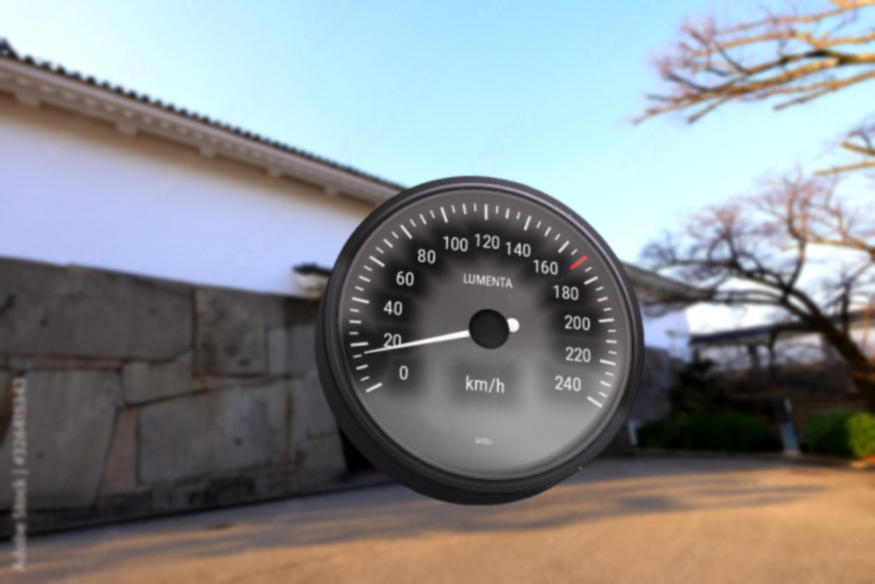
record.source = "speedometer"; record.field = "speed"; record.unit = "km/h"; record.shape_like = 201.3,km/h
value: 15,km/h
